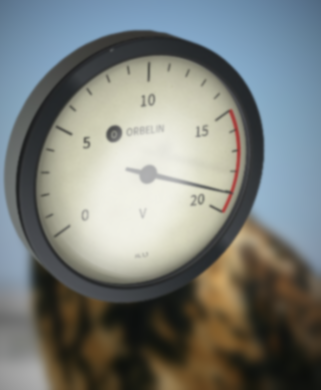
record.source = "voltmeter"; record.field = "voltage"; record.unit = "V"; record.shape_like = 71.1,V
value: 19,V
